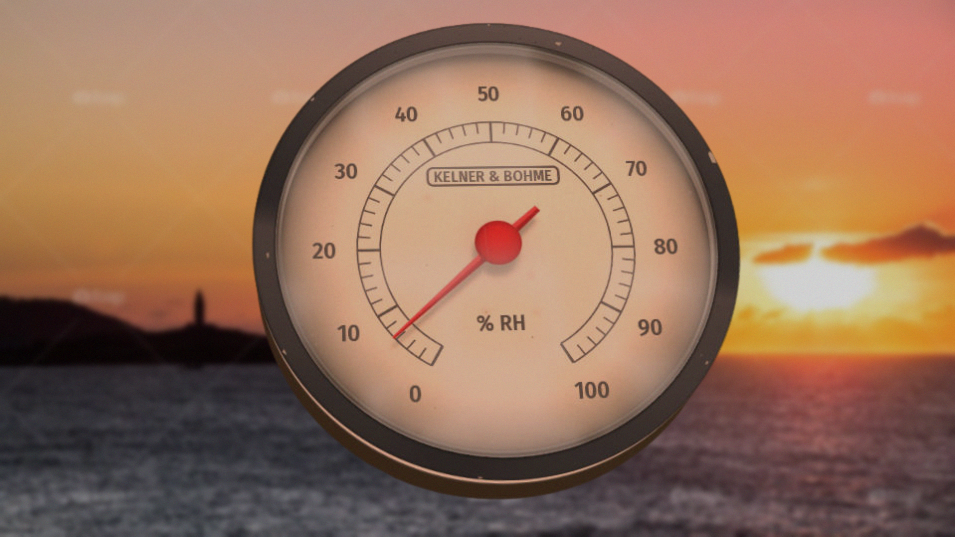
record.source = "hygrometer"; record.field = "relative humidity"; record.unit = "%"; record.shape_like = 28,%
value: 6,%
